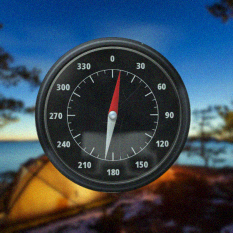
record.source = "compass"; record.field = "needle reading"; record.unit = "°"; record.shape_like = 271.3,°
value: 10,°
